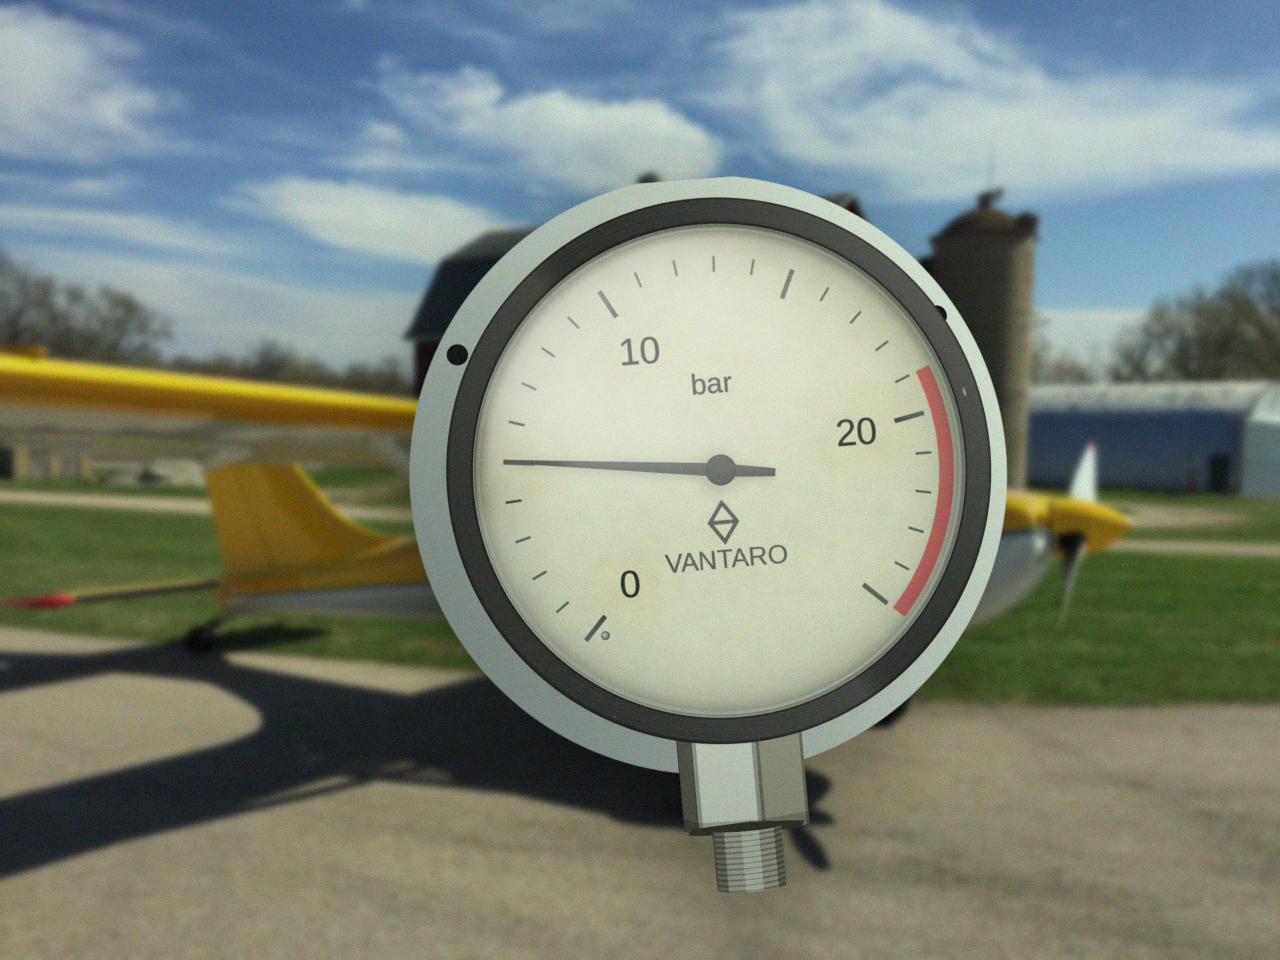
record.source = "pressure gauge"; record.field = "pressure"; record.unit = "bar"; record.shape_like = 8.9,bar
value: 5,bar
